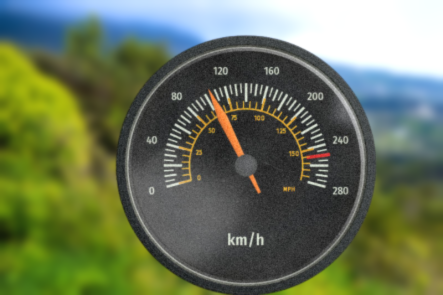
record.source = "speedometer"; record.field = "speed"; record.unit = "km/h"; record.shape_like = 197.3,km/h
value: 105,km/h
